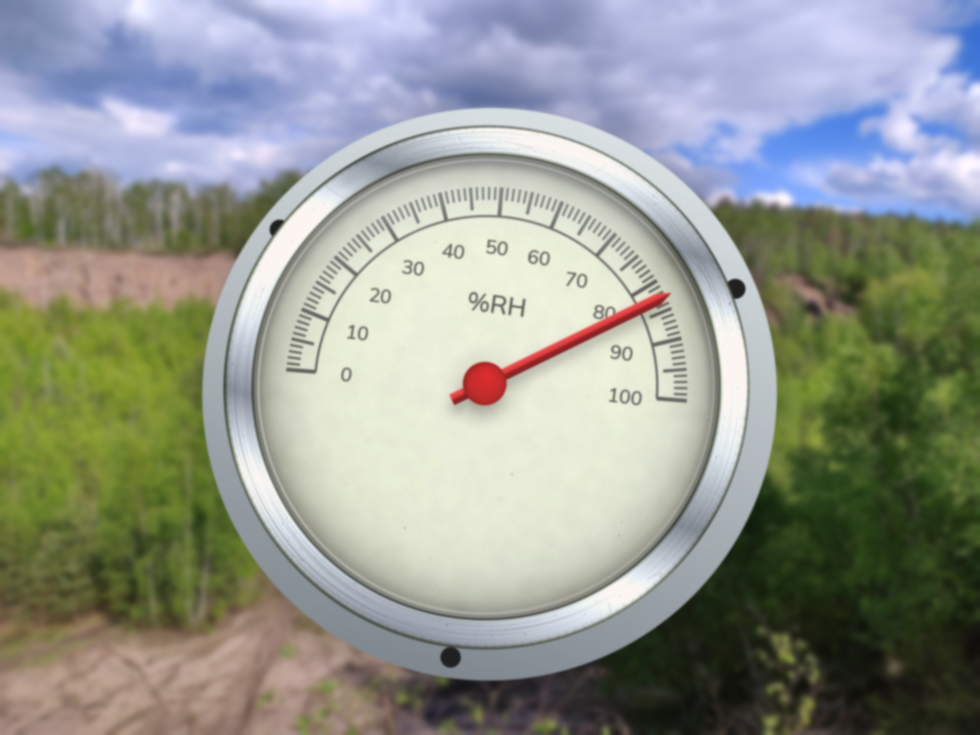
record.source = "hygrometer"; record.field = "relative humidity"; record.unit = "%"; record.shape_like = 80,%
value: 83,%
